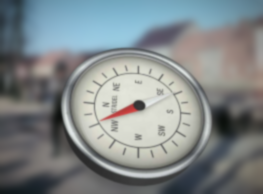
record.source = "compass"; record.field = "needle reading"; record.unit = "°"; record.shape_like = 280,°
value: 330,°
